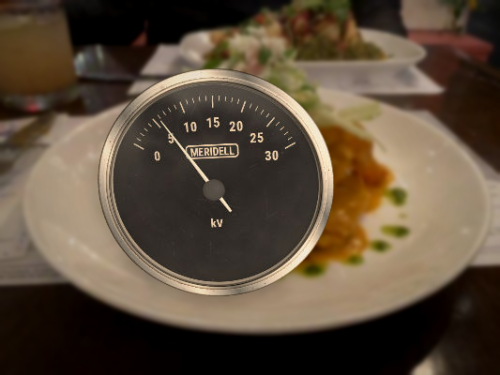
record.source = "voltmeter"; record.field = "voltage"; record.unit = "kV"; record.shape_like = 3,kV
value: 6,kV
